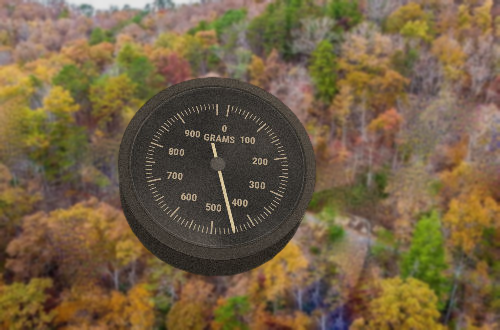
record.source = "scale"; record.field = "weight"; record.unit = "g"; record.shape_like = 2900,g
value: 450,g
